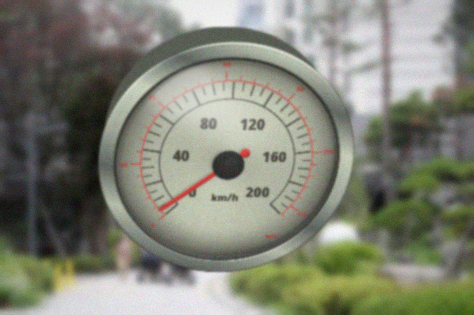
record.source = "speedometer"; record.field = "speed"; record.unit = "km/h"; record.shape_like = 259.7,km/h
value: 5,km/h
